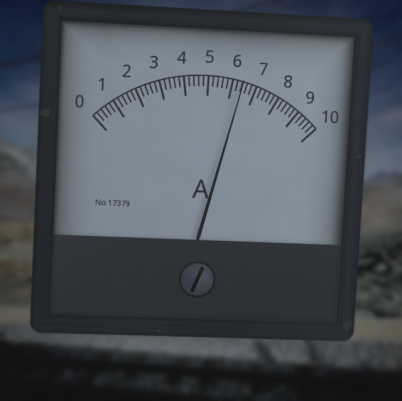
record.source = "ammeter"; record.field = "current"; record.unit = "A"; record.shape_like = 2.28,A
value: 6.4,A
